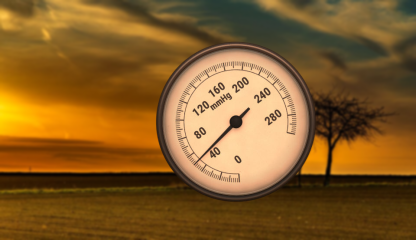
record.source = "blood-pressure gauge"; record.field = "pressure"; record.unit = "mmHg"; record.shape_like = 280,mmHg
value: 50,mmHg
